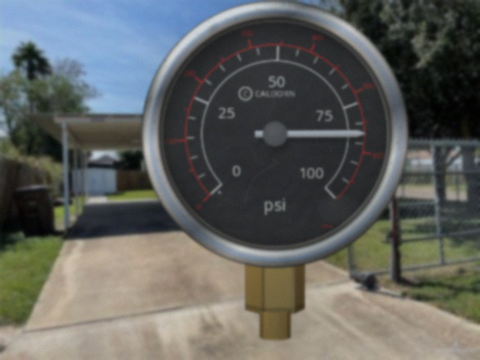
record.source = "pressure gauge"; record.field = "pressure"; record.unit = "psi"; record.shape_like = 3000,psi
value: 82.5,psi
